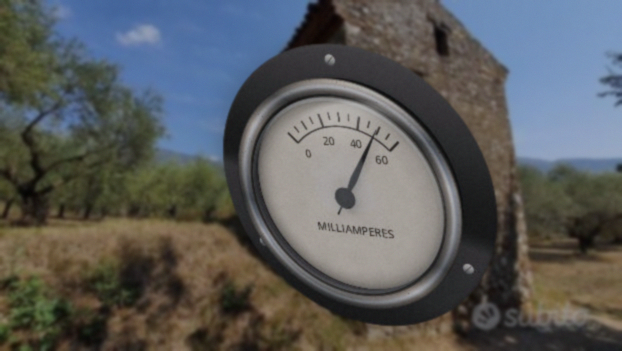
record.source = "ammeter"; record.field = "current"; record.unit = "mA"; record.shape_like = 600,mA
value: 50,mA
